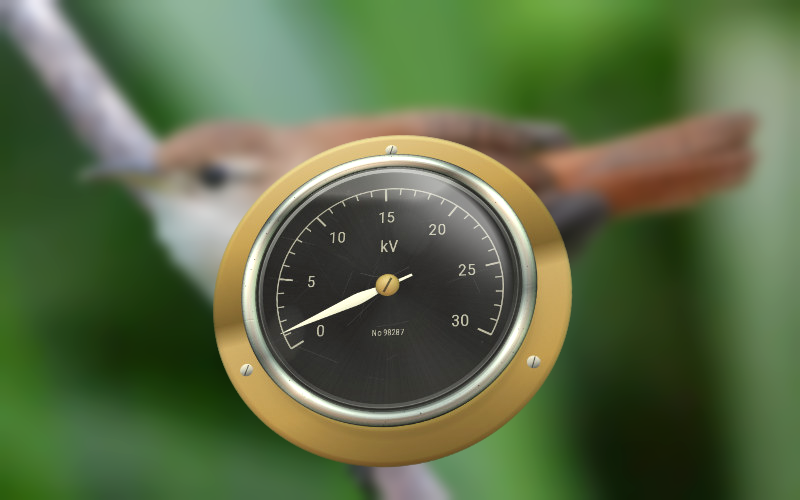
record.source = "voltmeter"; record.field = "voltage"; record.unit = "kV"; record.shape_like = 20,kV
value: 1,kV
